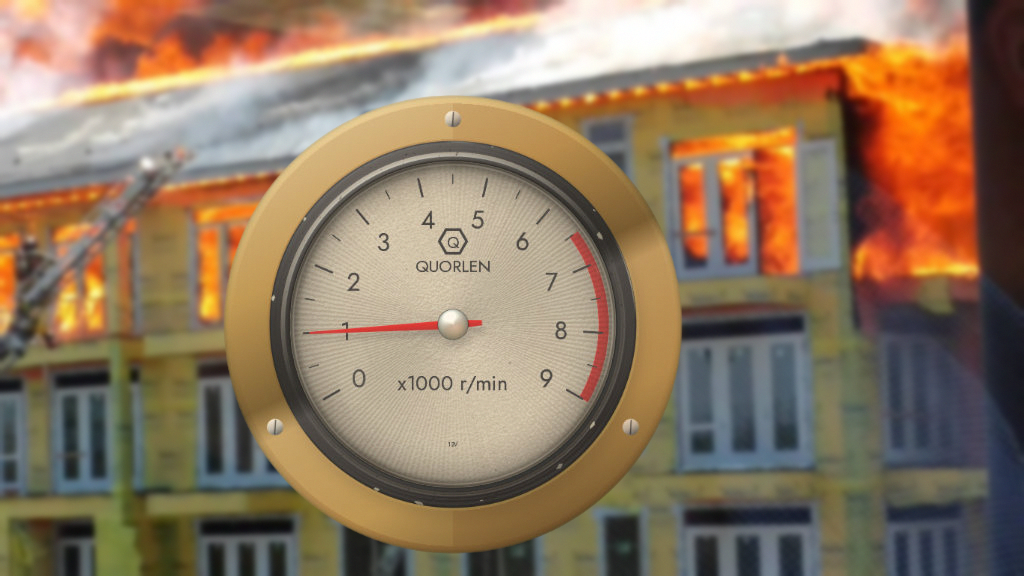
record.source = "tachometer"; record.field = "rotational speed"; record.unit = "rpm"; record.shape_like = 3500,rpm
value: 1000,rpm
